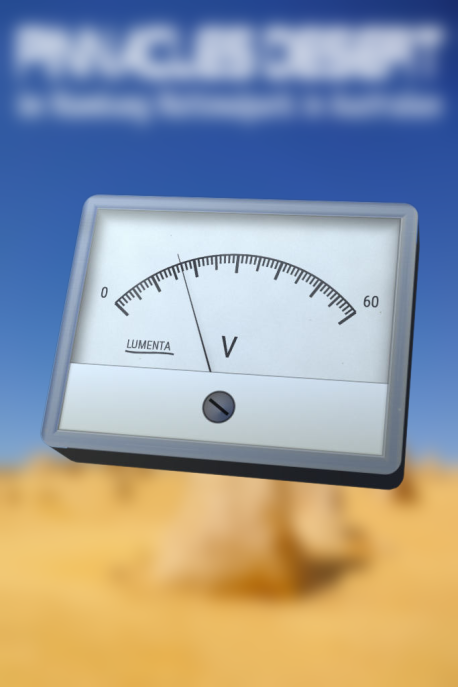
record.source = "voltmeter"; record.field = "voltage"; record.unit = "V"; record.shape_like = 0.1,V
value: 17,V
